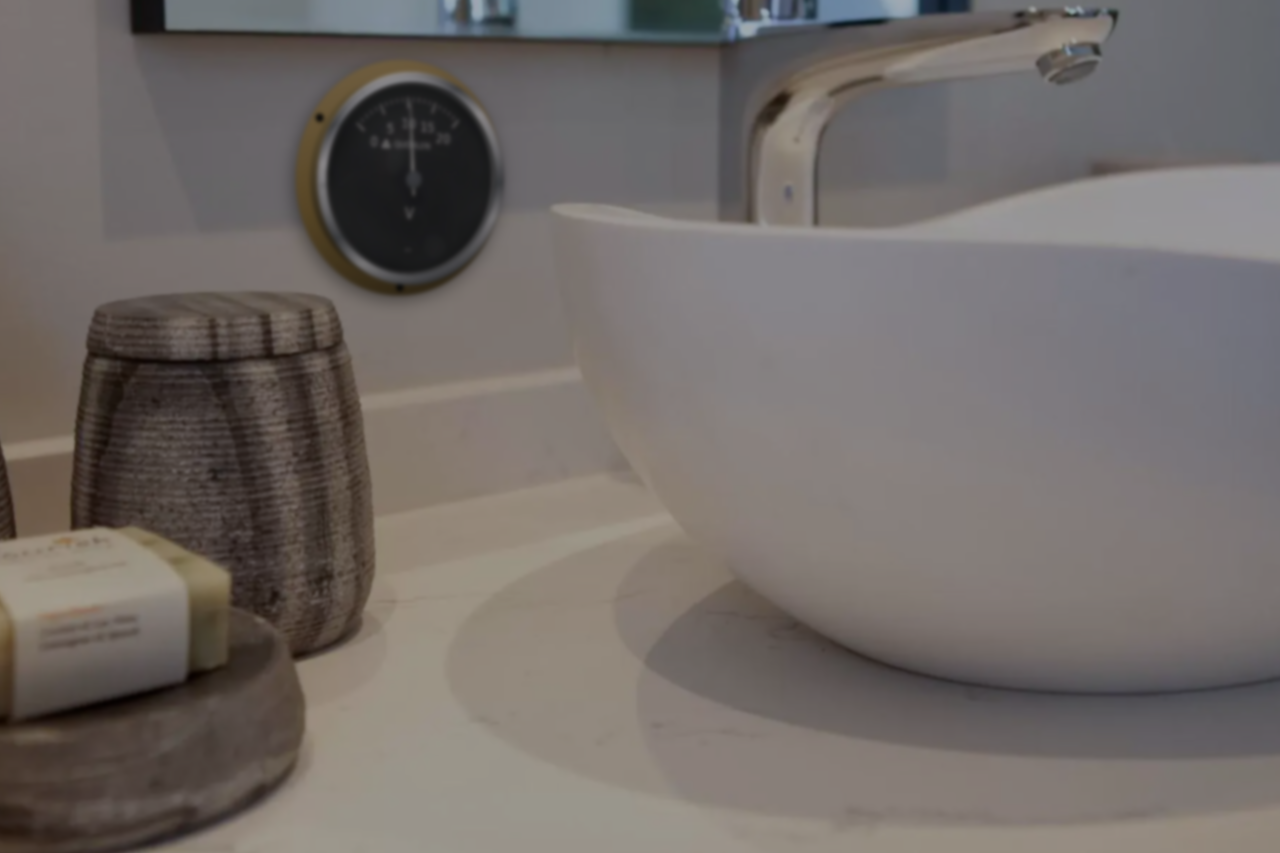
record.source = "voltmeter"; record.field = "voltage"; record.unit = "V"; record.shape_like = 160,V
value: 10,V
